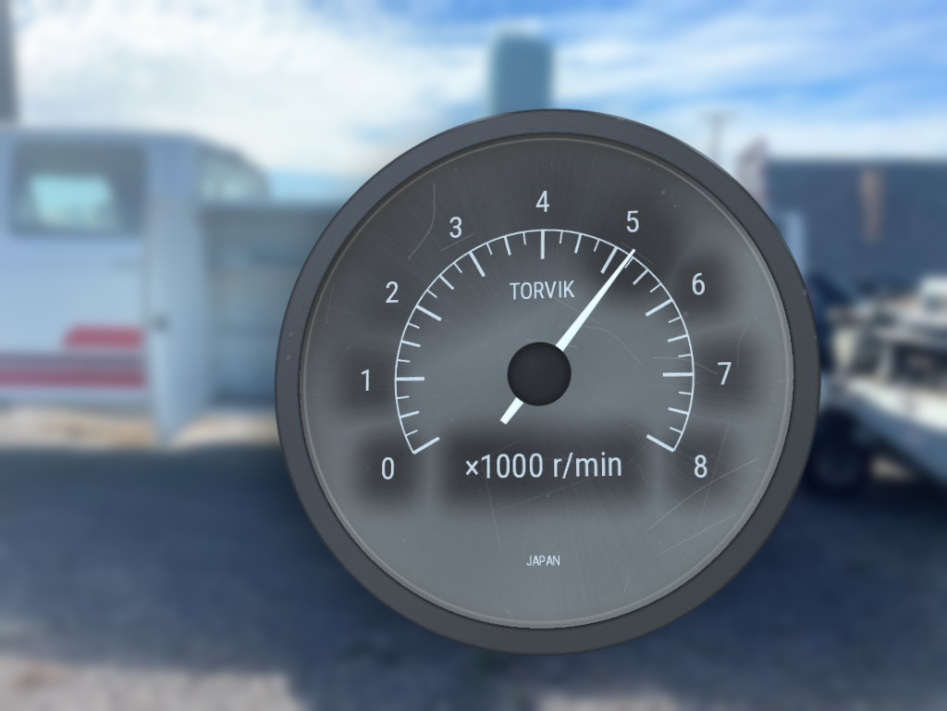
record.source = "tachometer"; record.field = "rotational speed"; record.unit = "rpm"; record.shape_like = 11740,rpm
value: 5250,rpm
